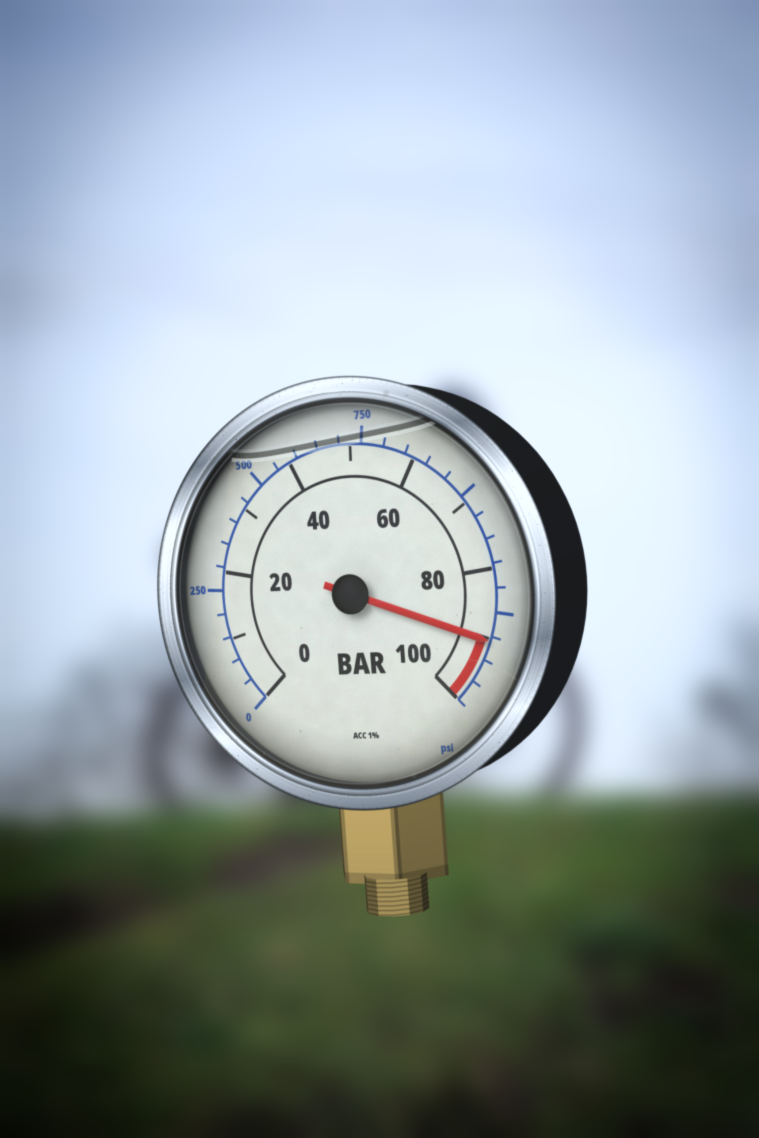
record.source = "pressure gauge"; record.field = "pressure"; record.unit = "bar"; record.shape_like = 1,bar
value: 90,bar
